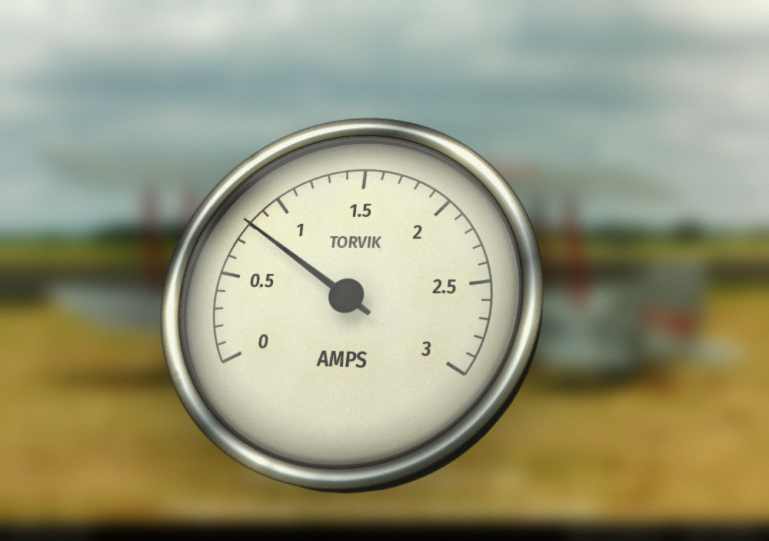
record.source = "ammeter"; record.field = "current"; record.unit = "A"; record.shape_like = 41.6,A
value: 0.8,A
